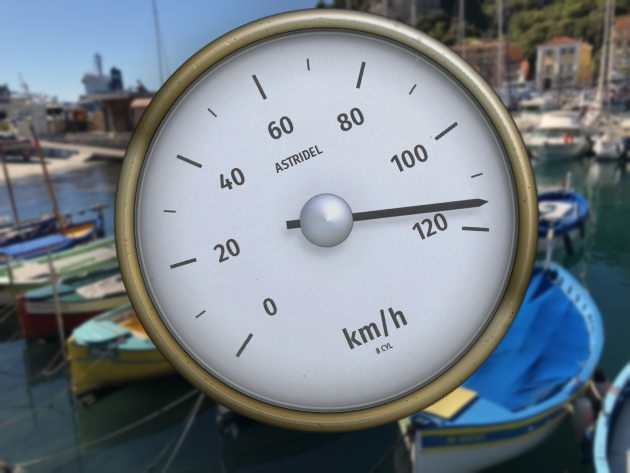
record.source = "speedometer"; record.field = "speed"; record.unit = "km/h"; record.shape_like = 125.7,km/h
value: 115,km/h
